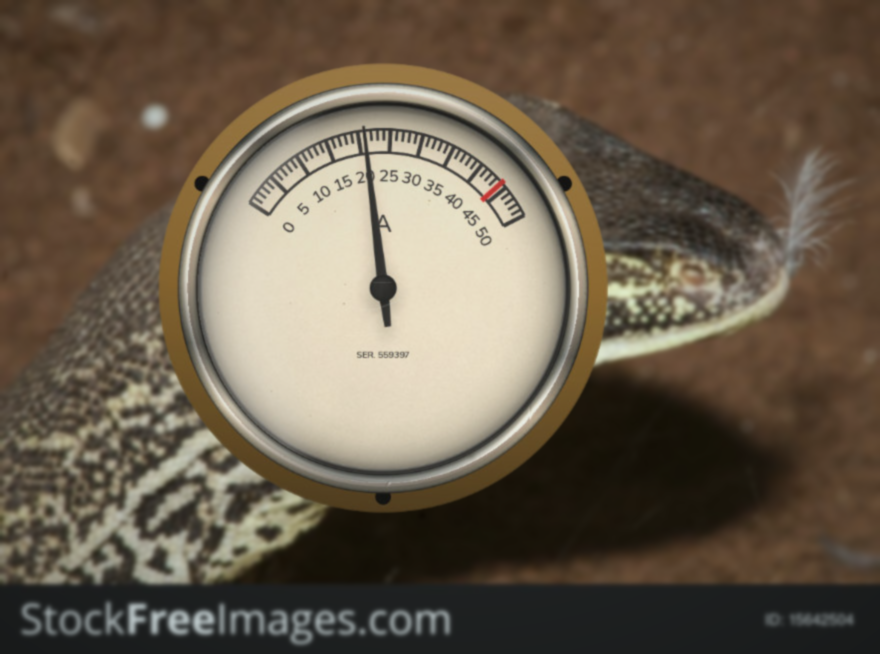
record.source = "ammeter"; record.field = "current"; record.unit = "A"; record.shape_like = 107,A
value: 21,A
